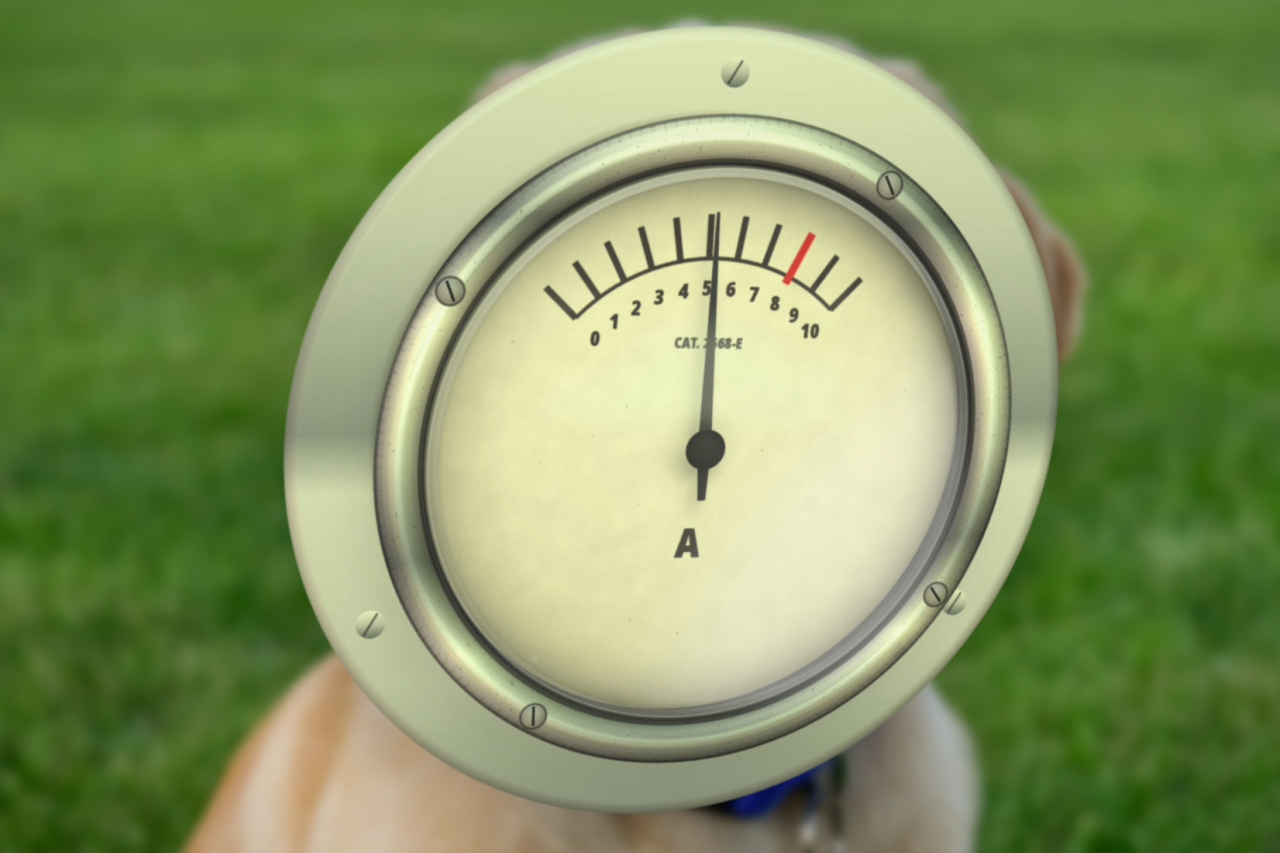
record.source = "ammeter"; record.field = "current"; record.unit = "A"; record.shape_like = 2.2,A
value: 5,A
